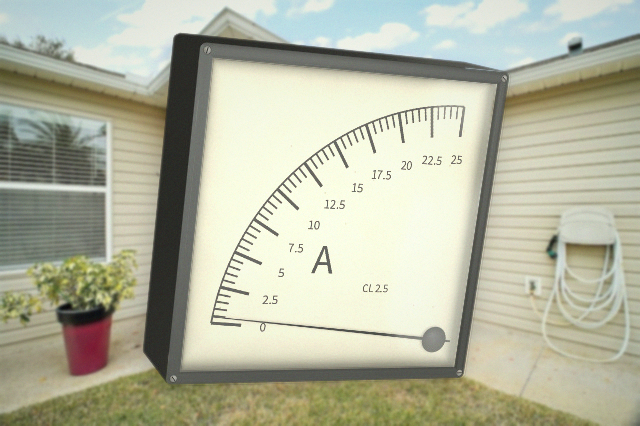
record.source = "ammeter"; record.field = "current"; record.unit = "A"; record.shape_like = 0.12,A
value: 0.5,A
